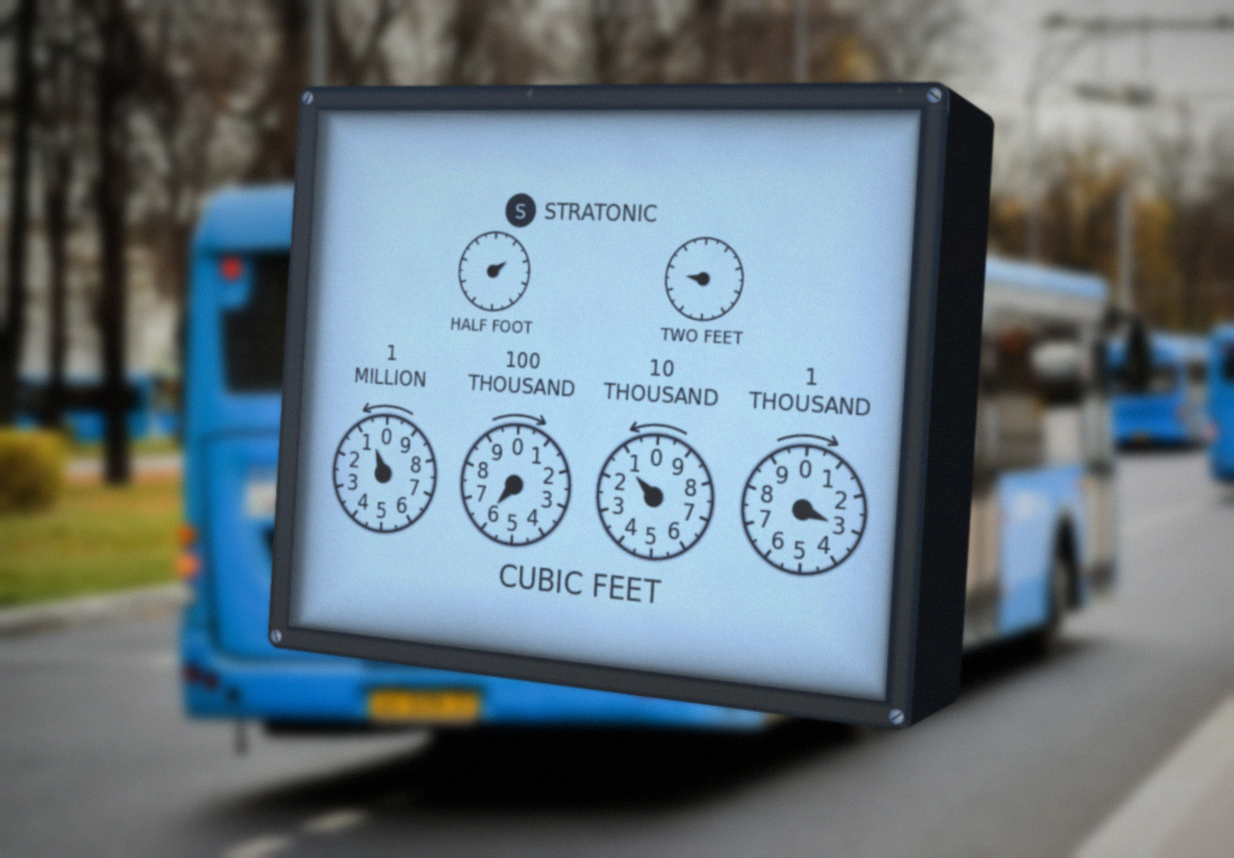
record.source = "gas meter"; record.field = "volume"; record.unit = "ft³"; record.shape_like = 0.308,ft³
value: 61300,ft³
